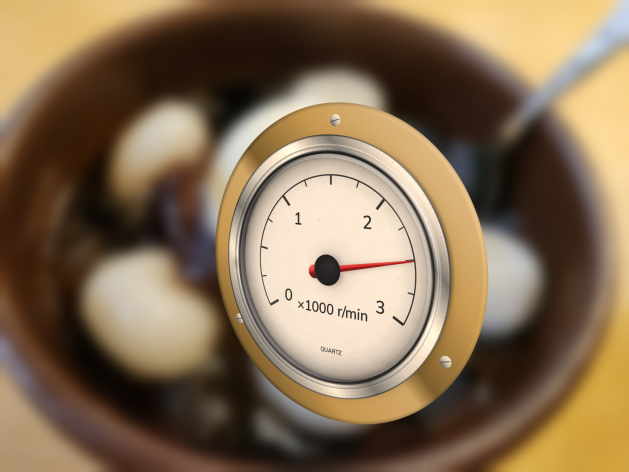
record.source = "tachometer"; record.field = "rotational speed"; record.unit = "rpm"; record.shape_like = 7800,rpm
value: 2500,rpm
